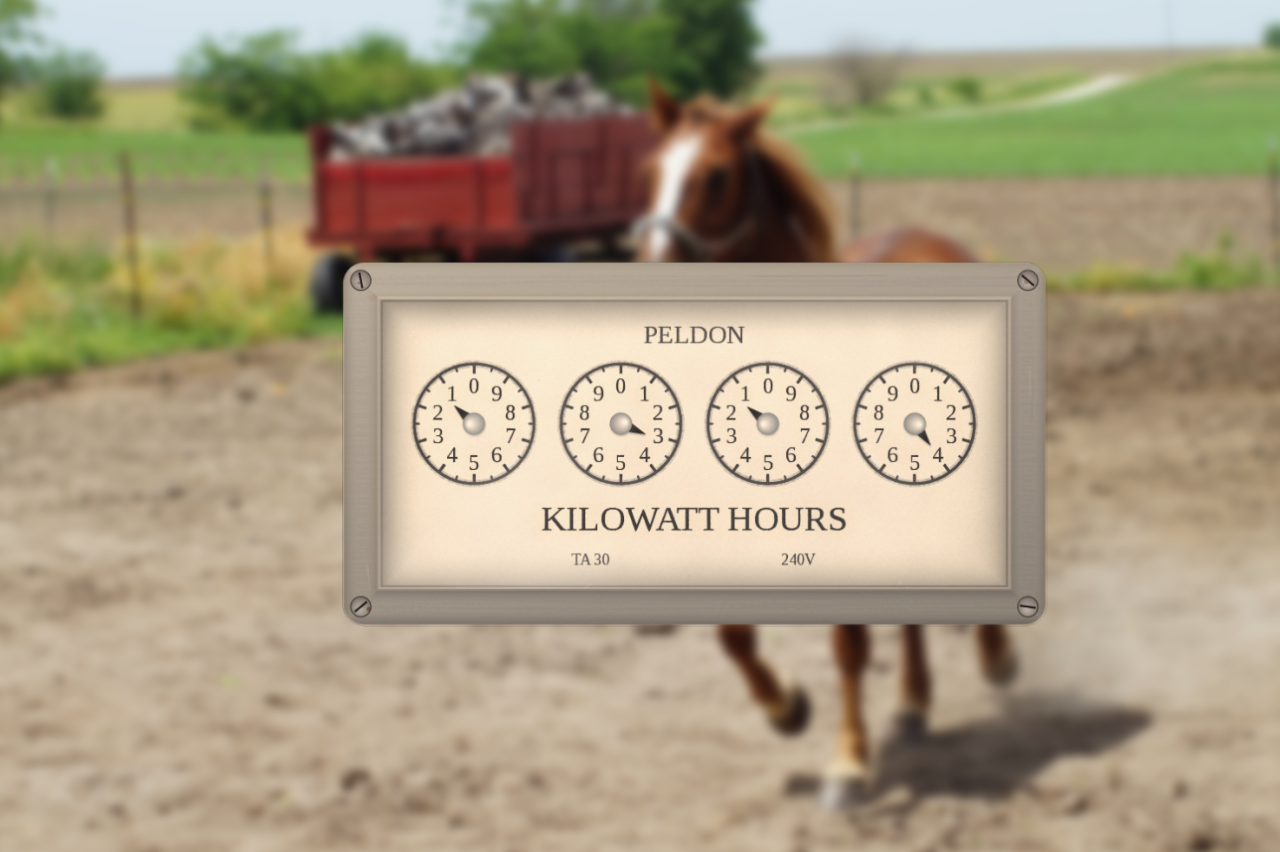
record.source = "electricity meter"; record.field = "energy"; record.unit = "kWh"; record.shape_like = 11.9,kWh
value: 1314,kWh
